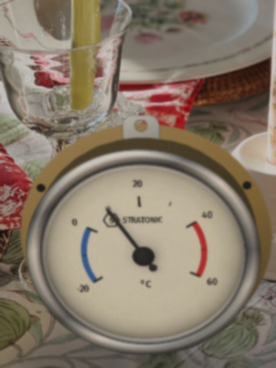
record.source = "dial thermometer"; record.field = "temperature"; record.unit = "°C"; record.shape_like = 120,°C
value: 10,°C
